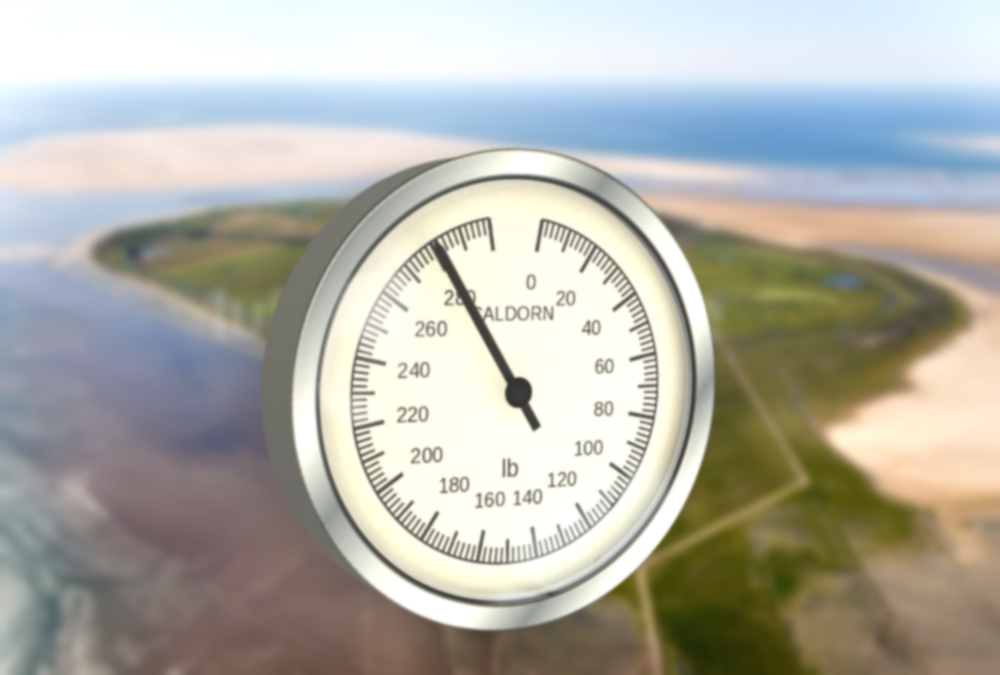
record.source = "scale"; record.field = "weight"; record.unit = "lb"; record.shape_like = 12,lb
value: 280,lb
